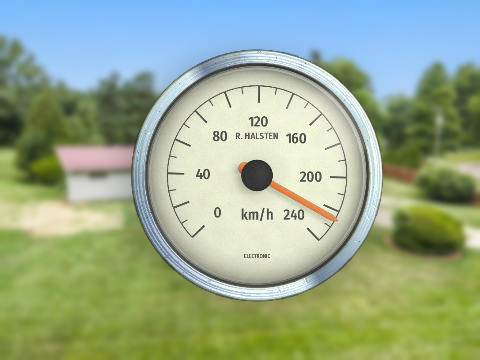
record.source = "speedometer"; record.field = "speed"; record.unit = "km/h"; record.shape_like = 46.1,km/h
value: 225,km/h
